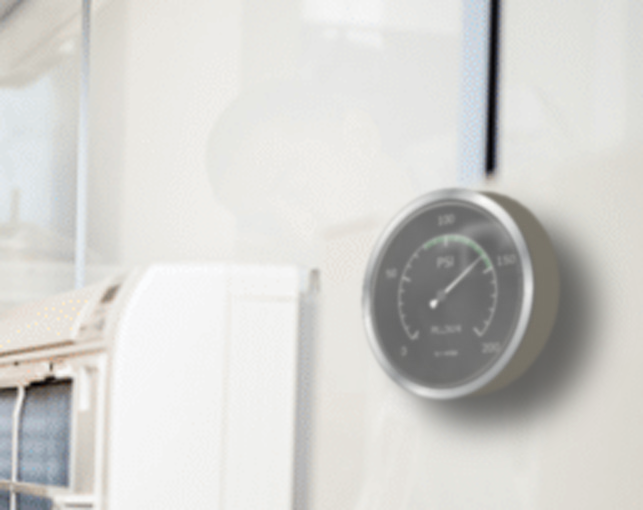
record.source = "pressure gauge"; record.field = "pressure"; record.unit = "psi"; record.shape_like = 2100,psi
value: 140,psi
